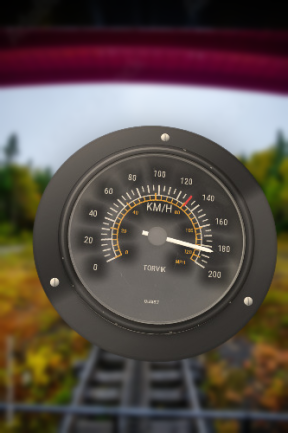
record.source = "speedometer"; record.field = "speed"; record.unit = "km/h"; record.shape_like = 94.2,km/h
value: 185,km/h
